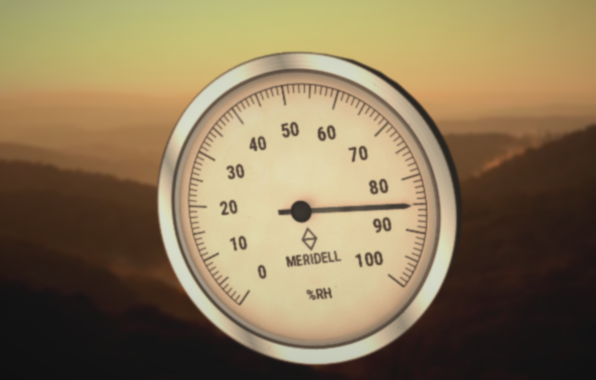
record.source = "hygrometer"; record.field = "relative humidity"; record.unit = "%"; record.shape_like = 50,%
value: 85,%
